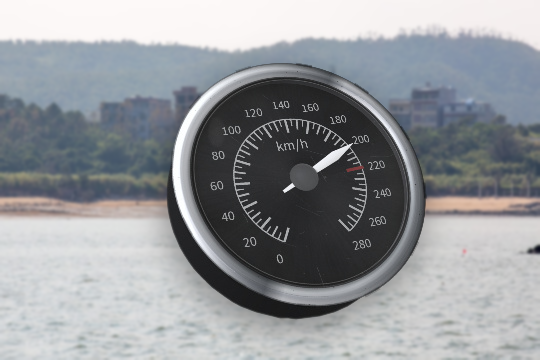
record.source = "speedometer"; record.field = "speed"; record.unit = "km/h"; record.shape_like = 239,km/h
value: 200,km/h
